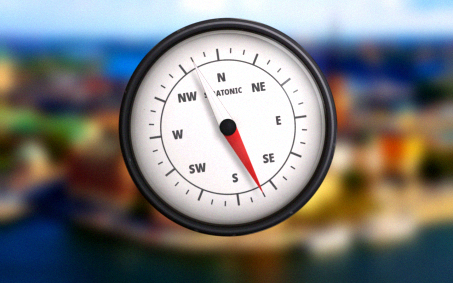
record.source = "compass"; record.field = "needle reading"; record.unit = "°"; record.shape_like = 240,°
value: 160,°
